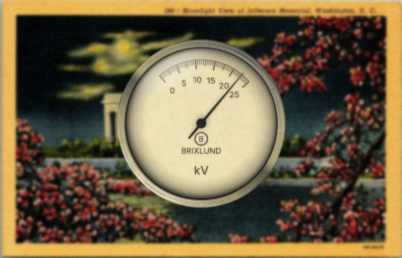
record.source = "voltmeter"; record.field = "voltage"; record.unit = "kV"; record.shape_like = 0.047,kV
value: 22.5,kV
